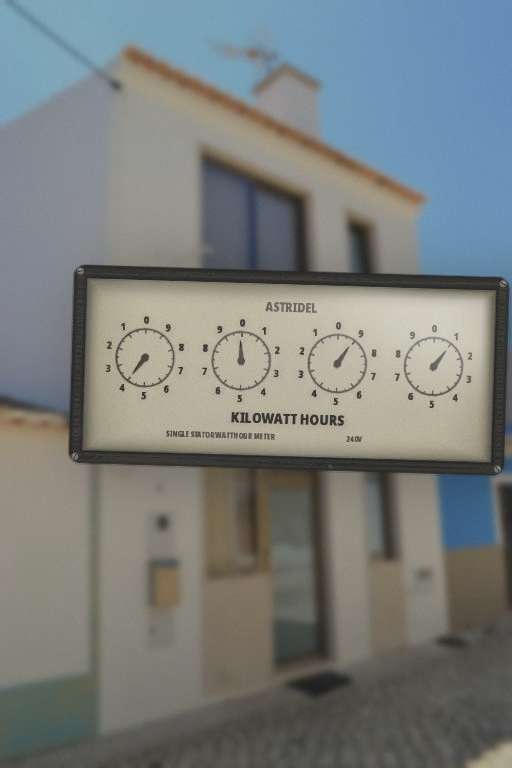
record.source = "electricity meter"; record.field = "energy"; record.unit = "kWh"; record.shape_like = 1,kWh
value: 3991,kWh
